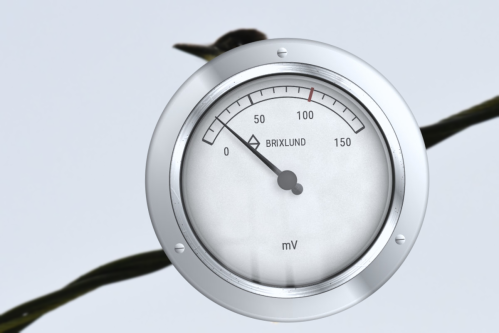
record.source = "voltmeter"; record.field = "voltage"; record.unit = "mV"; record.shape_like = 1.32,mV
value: 20,mV
